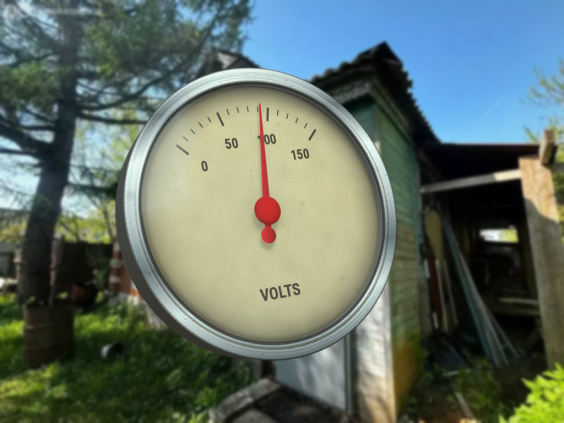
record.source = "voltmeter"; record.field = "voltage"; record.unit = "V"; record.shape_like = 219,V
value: 90,V
